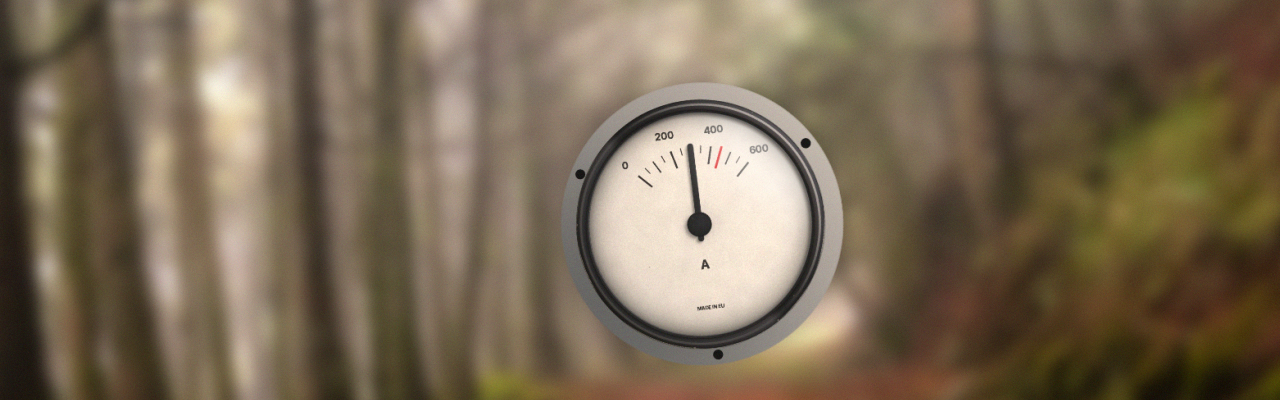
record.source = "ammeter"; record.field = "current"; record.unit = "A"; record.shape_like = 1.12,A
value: 300,A
